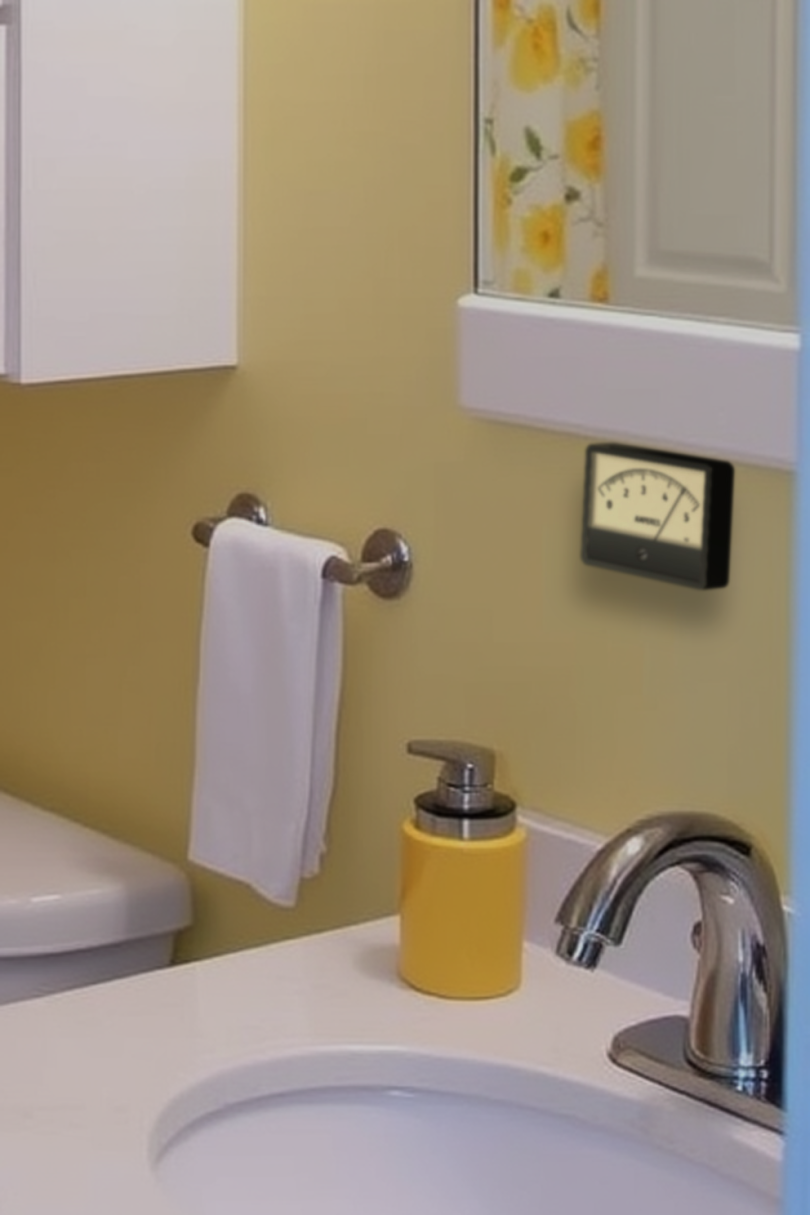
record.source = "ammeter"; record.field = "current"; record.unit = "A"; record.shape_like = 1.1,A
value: 4.5,A
